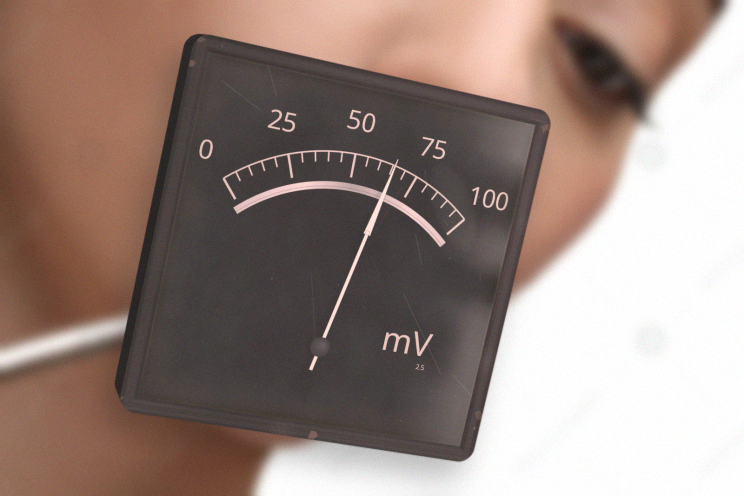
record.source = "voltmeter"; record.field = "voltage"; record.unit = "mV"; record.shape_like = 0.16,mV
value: 65,mV
